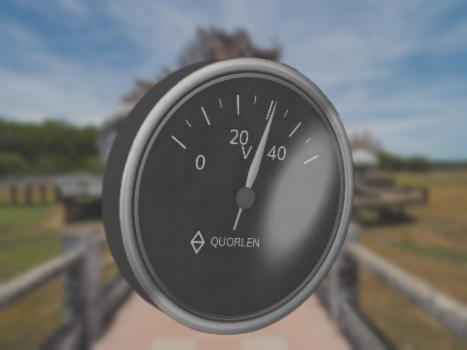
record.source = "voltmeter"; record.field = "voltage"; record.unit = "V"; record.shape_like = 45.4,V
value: 30,V
